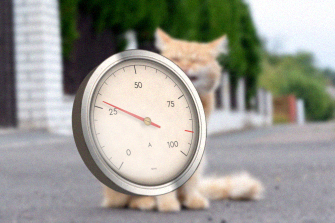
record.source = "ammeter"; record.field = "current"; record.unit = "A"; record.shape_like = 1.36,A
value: 27.5,A
